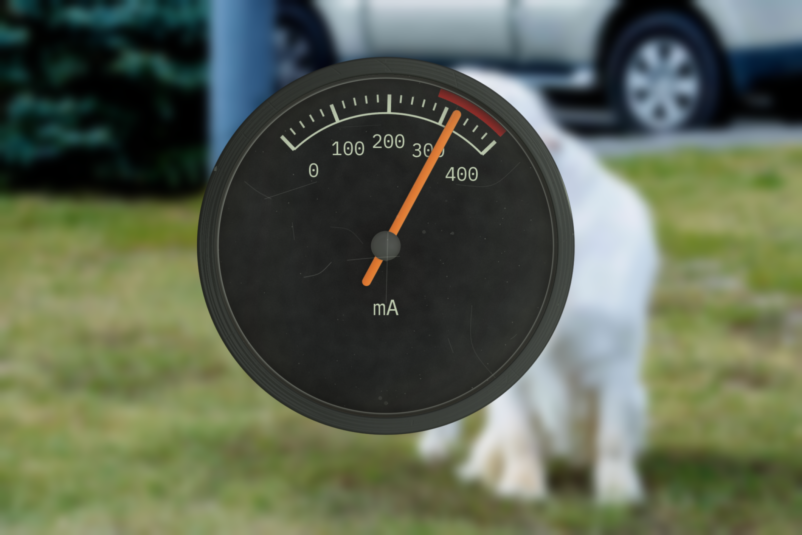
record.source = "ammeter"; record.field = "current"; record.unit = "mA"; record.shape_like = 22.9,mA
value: 320,mA
